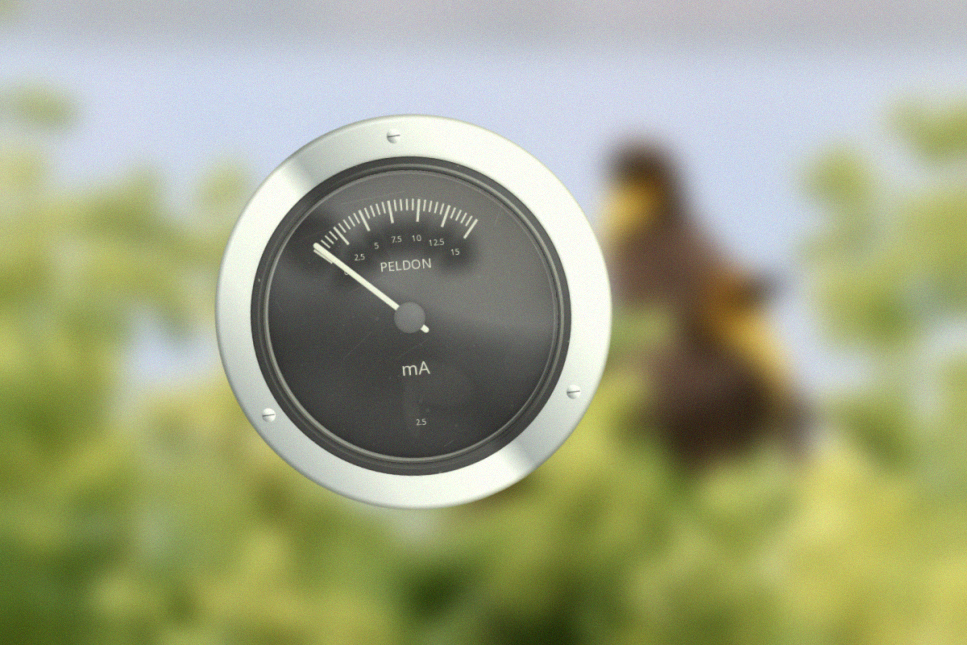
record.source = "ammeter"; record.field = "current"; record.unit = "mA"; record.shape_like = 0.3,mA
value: 0.5,mA
